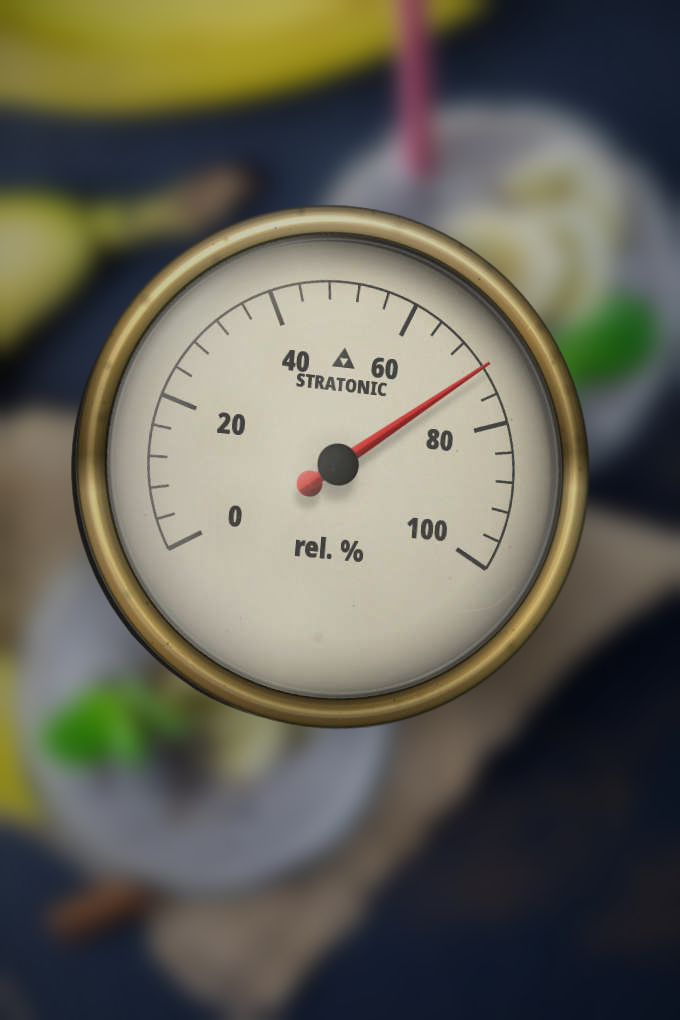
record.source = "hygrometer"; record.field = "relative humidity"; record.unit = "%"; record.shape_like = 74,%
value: 72,%
